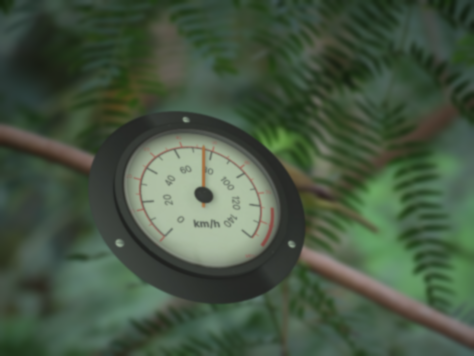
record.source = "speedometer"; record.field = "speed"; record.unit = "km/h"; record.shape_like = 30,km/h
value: 75,km/h
